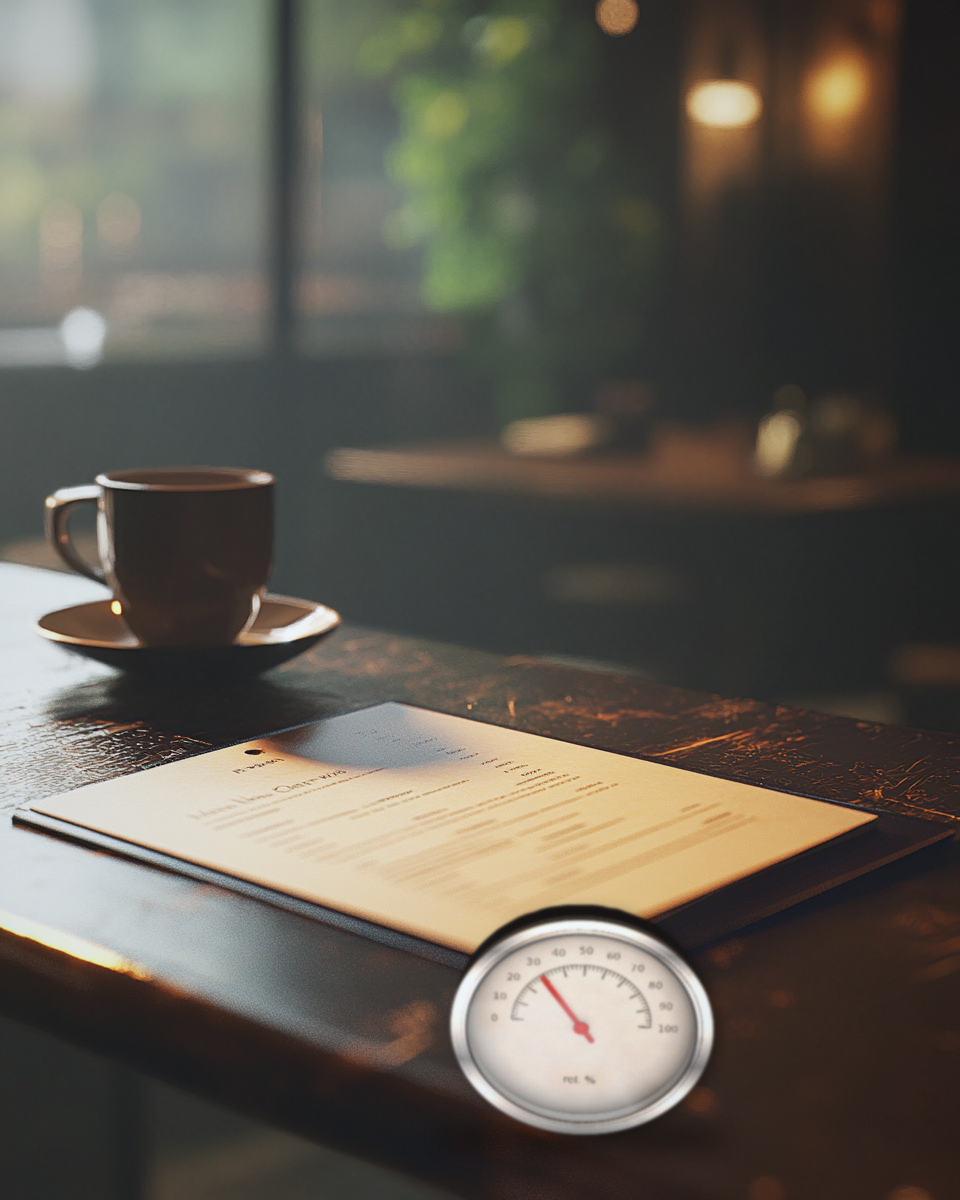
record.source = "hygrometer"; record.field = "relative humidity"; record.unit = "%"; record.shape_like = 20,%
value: 30,%
